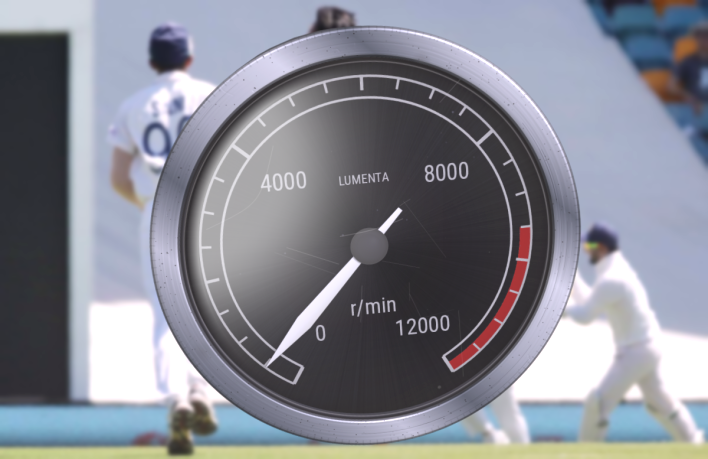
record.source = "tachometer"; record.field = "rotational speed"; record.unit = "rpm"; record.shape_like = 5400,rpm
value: 500,rpm
